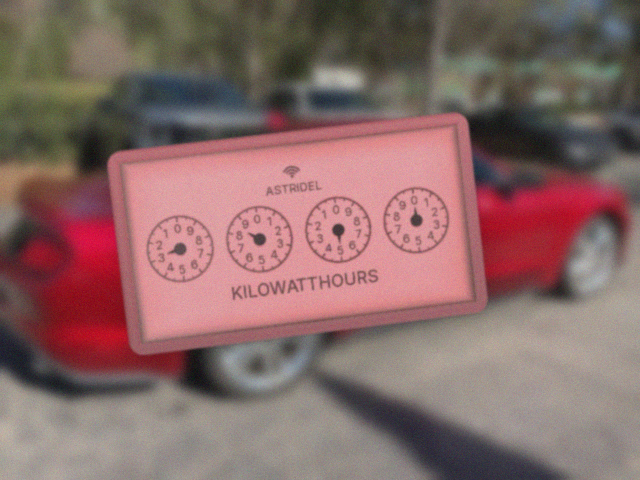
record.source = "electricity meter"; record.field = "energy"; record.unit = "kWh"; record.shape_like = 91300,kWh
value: 2850,kWh
